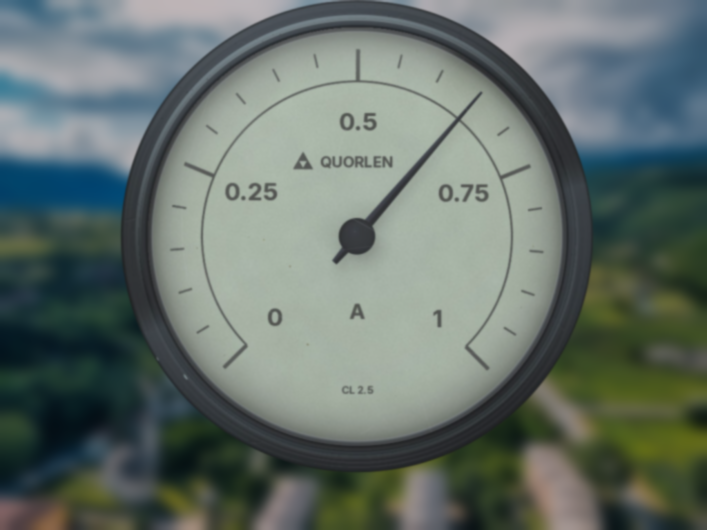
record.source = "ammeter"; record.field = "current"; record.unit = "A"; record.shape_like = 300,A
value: 0.65,A
